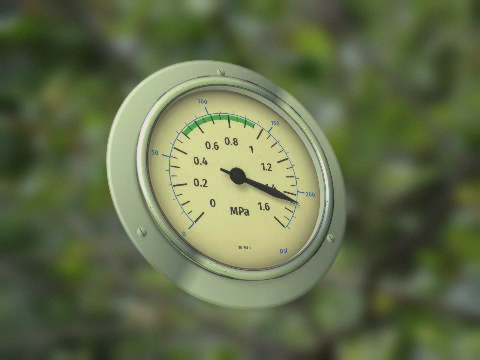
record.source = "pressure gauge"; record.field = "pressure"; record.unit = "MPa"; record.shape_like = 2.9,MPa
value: 1.45,MPa
